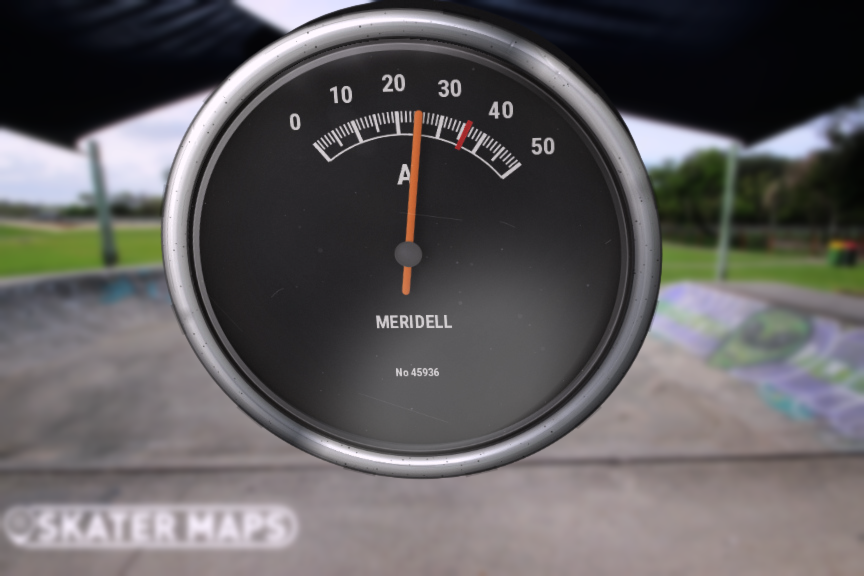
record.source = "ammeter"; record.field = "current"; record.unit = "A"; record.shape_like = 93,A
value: 25,A
